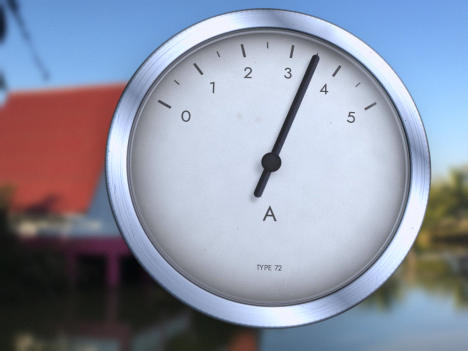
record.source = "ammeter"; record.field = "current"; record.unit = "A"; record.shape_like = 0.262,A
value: 3.5,A
